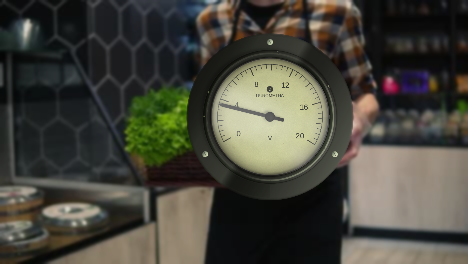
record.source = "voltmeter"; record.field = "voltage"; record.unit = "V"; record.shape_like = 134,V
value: 3.5,V
